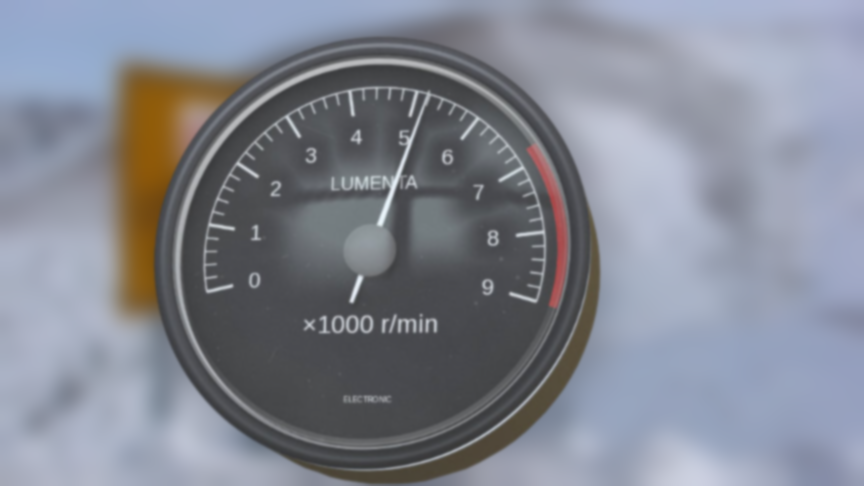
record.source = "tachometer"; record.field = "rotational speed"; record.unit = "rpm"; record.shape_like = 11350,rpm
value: 5200,rpm
